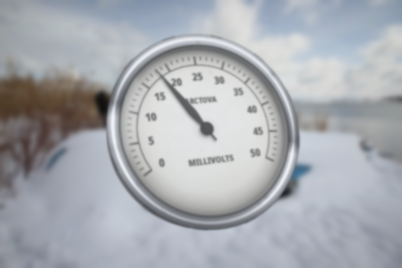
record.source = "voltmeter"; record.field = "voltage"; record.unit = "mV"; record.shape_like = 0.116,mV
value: 18,mV
